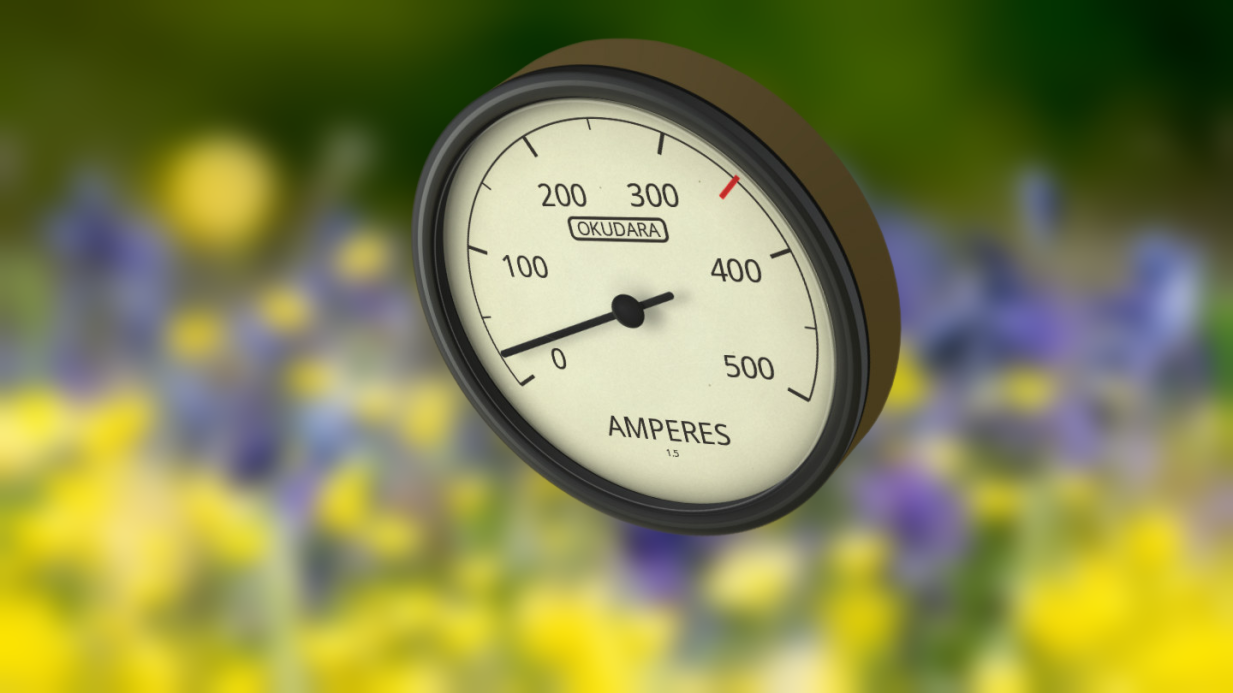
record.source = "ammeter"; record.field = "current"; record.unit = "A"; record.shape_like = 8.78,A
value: 25,A
